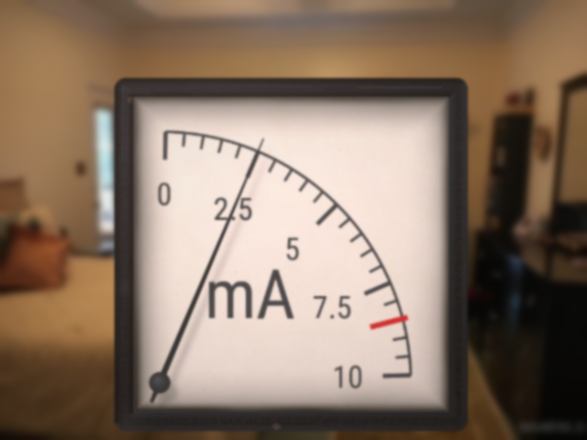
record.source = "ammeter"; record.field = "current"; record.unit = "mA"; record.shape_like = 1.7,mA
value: 2.5,mA
